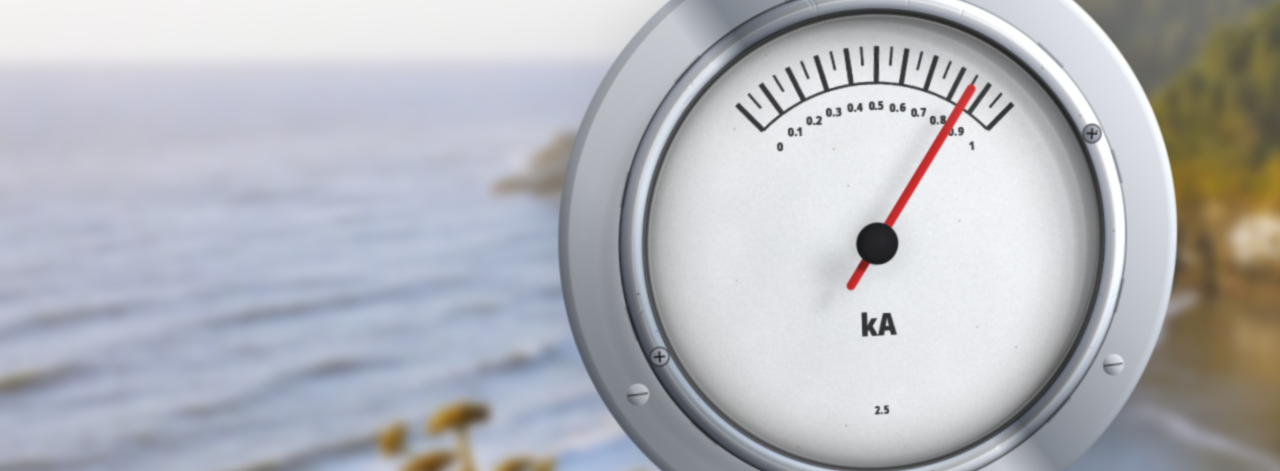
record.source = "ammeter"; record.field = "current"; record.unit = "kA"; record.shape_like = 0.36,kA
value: 0.85,kA
